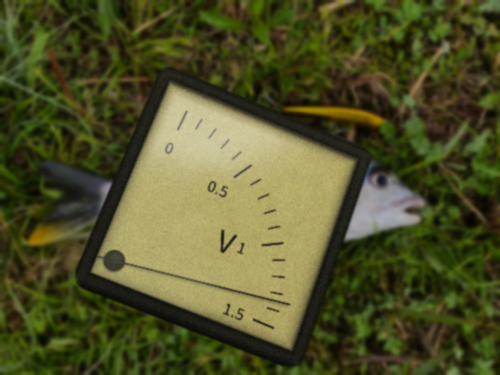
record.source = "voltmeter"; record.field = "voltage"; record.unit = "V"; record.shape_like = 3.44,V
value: 1.35,V
